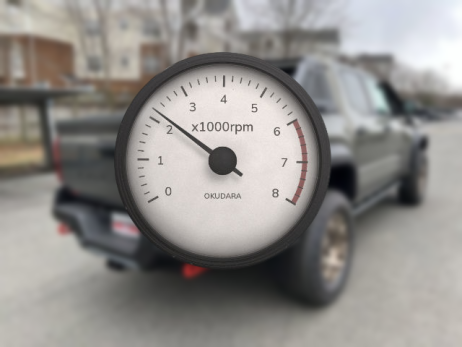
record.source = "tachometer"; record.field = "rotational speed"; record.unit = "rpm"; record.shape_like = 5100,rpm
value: 2200,rpm
